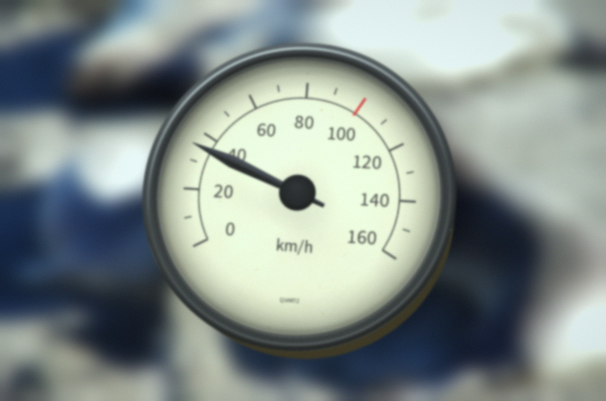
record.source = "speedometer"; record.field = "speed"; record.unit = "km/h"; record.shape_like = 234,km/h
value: 35,km/h
